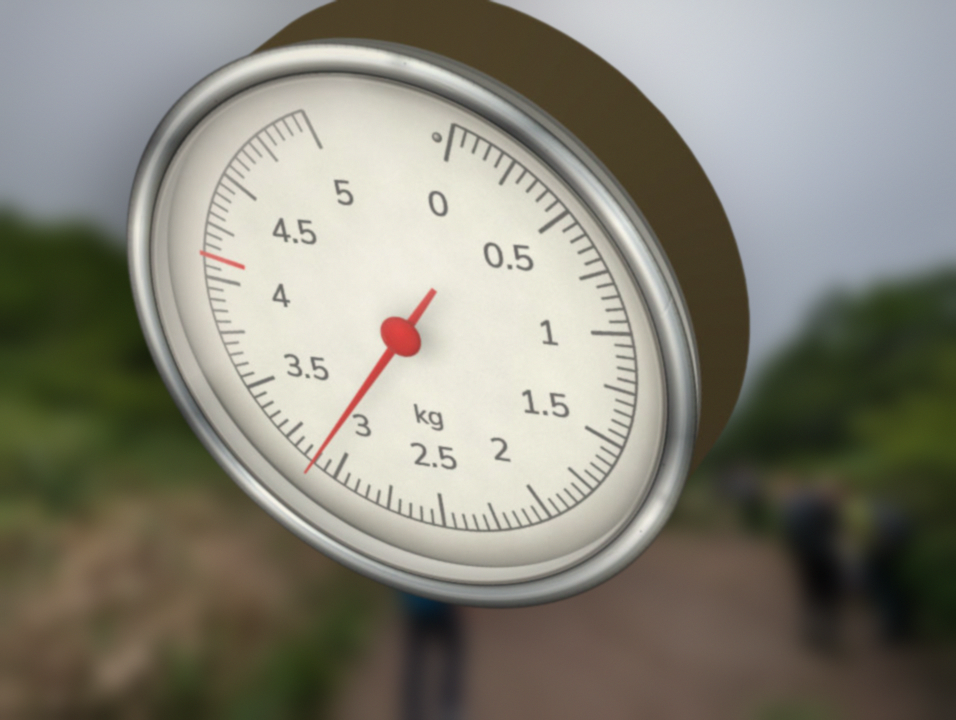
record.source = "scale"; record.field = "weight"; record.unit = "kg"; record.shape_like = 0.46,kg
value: 3.1,kg
